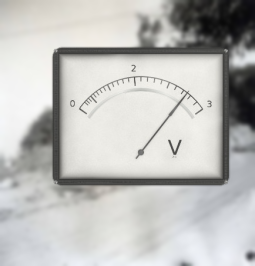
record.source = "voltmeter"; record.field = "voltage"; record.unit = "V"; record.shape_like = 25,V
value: 2.75,V
